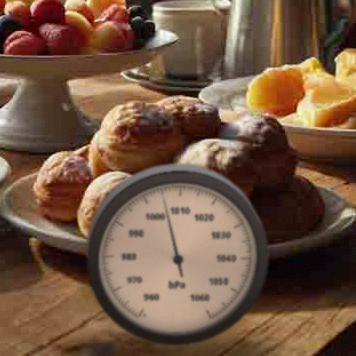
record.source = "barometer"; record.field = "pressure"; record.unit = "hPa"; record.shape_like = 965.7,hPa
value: 1005,hPa
